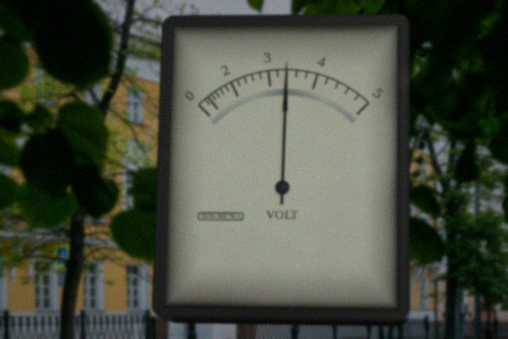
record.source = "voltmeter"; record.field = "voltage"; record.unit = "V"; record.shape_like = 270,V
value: 3.4,V
